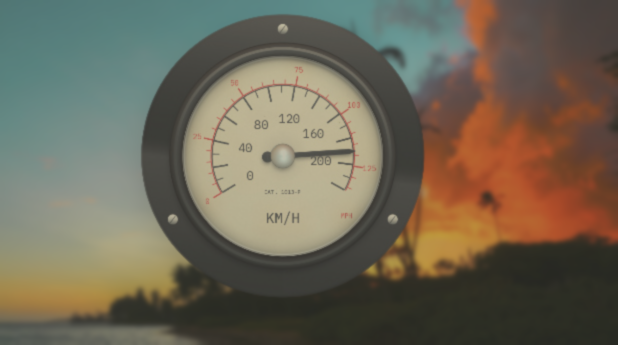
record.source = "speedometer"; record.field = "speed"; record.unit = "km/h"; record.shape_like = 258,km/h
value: 190,km/h
